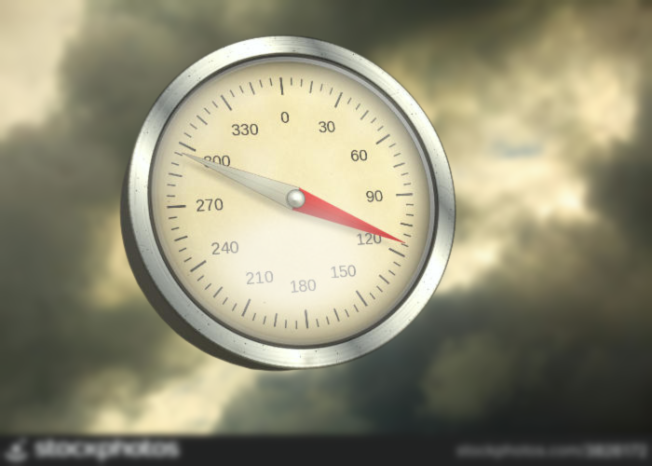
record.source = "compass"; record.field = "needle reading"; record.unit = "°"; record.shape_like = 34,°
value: 115,°
